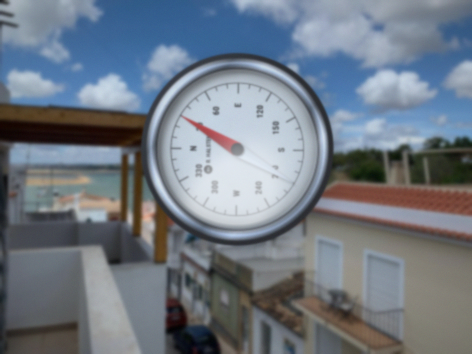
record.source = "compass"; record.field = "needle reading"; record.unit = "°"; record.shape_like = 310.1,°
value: 30,°
